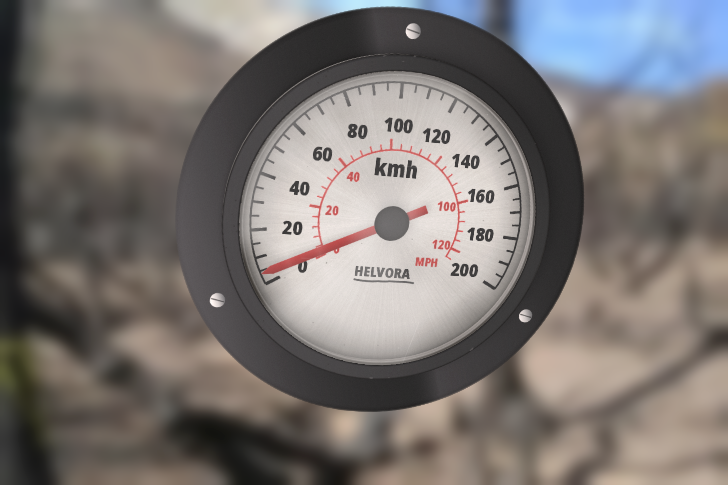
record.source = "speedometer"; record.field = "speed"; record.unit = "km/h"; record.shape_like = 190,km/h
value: 5,km/h
